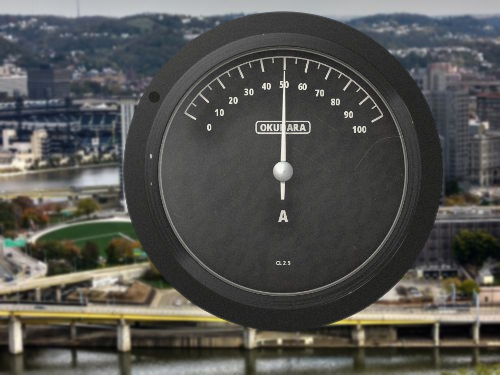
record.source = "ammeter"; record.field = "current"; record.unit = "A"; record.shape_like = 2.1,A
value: 50,A
